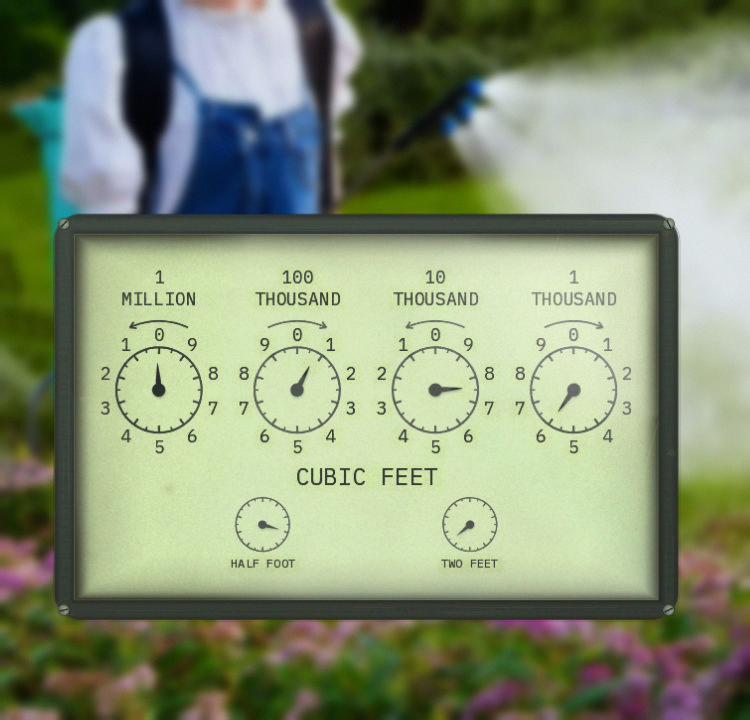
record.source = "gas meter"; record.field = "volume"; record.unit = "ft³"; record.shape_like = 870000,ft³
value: 7600,ft³
